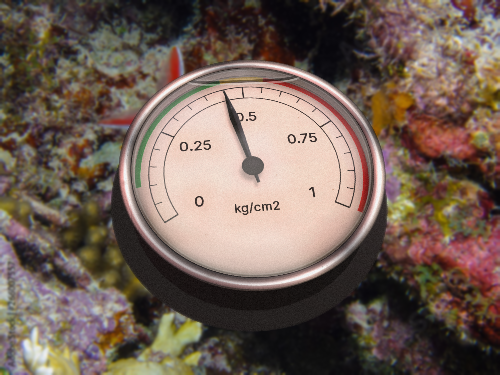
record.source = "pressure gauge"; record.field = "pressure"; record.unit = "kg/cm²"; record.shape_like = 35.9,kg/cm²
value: 0.45,kg/cm²
